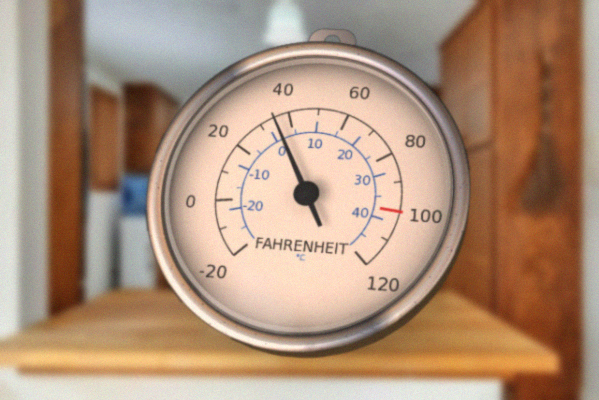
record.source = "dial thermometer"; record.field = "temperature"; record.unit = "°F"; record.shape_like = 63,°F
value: 35,°F
